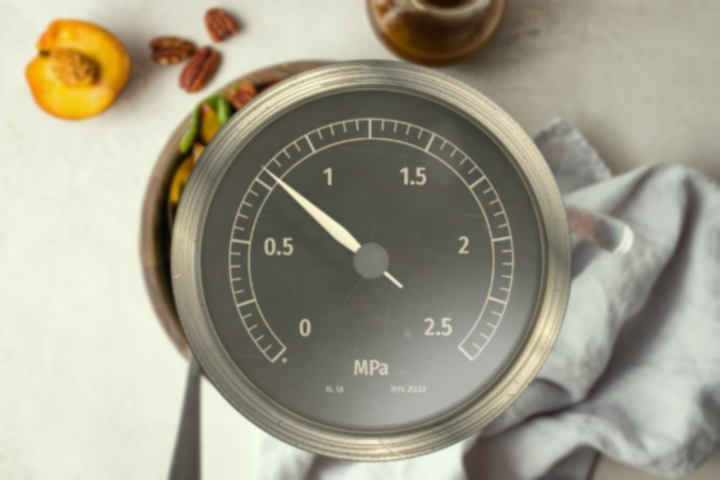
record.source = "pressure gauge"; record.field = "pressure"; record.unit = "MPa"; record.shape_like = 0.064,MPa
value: 0.8,MPa
